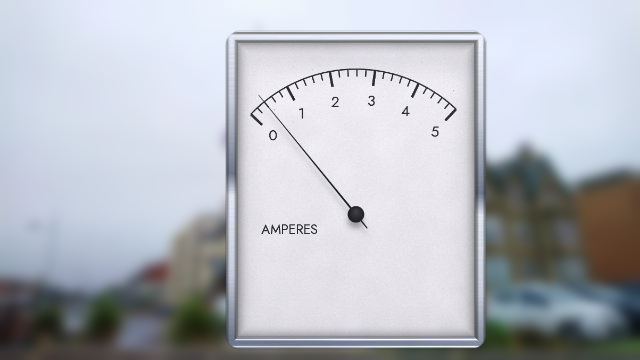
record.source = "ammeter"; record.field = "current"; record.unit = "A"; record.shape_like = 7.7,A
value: 0.4,A
